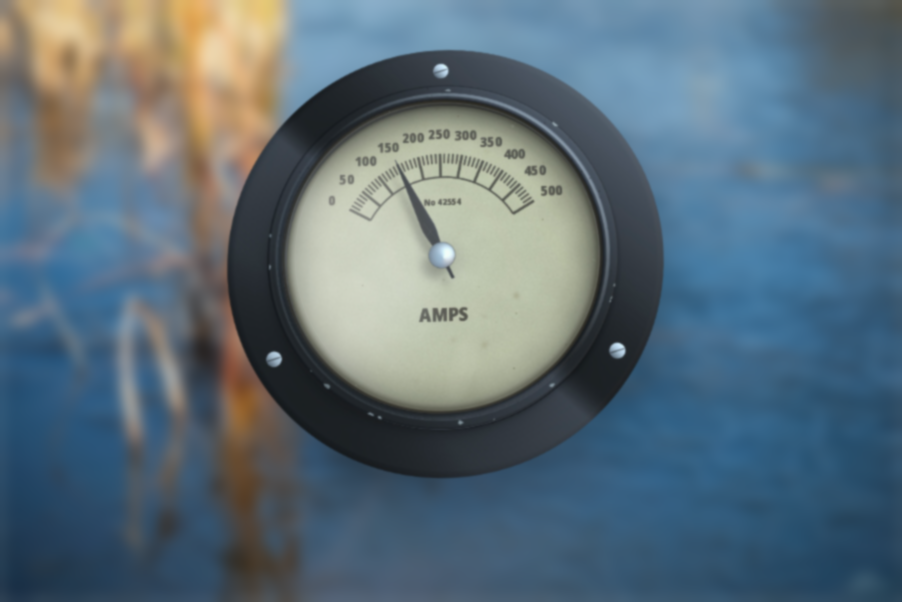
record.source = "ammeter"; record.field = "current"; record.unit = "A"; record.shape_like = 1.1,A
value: 150,A
